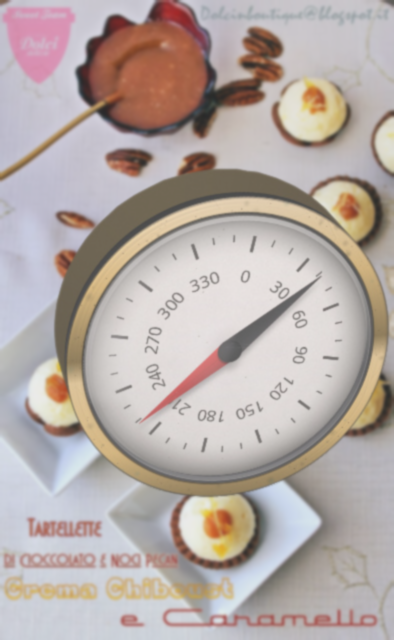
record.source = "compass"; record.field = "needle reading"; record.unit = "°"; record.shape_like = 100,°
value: 220,°
